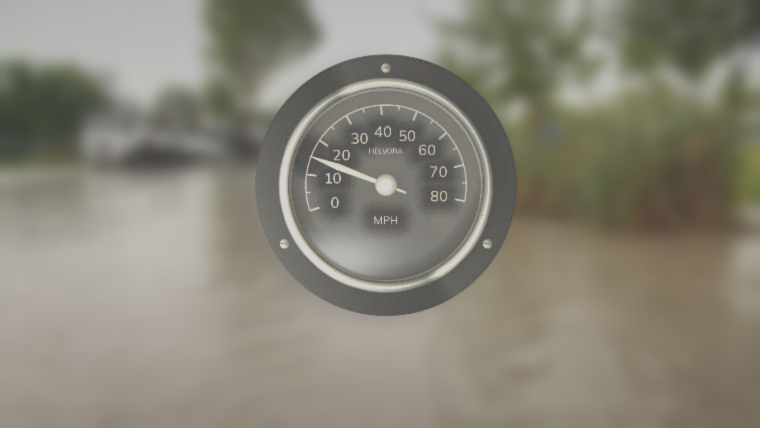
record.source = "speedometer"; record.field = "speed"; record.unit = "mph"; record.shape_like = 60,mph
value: 15,mph
